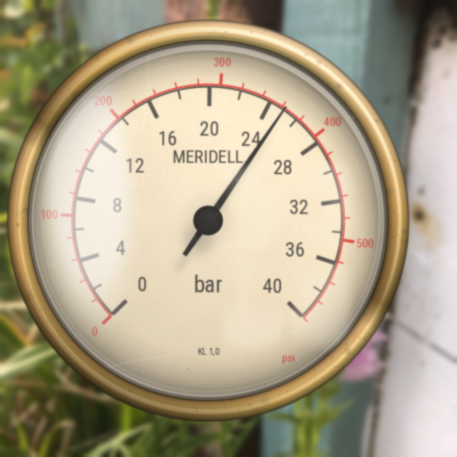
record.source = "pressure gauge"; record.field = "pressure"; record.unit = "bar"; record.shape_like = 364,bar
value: 25,bar
